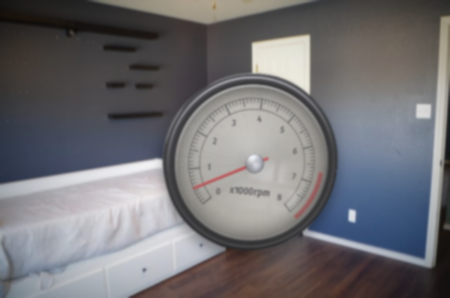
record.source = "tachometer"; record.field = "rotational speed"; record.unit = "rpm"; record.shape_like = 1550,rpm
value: 500,rpm
